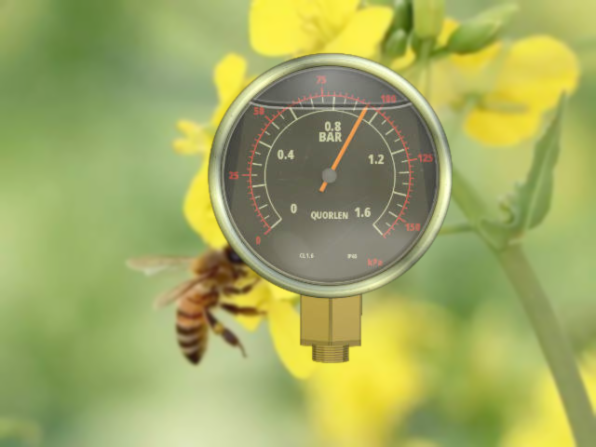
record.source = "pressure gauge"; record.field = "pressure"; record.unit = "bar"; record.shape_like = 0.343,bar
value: 0.95,bar
